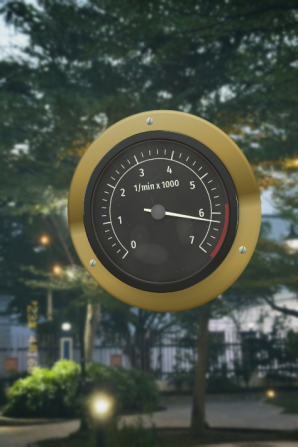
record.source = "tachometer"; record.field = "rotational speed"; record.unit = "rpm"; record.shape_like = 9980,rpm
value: 6200,rpm
